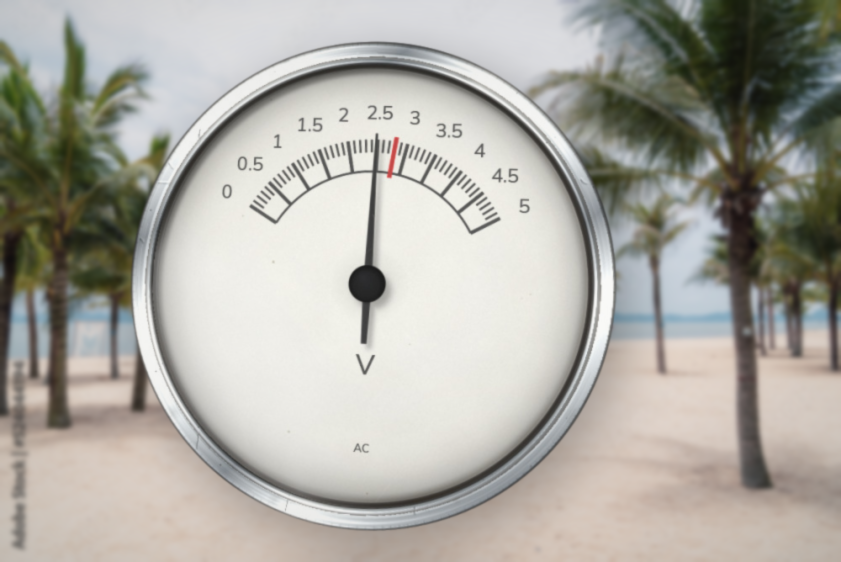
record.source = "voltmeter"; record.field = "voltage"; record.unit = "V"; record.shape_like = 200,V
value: 2.5,V
